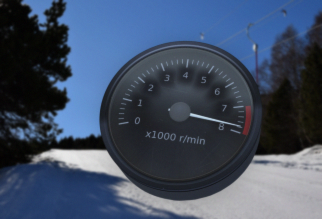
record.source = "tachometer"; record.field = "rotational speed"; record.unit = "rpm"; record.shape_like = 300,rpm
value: 7800,rpm
